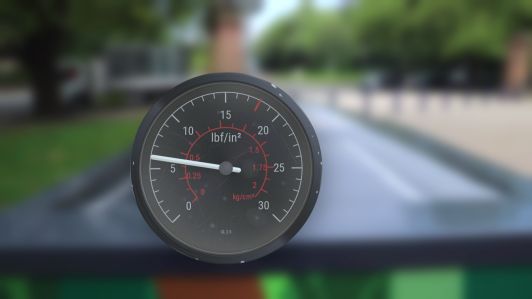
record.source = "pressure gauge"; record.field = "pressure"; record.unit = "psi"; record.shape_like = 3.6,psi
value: 6,psi
